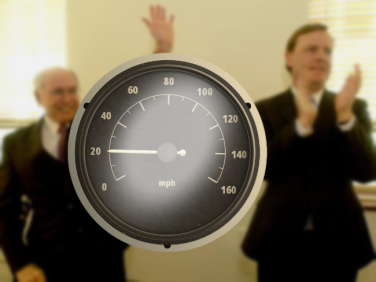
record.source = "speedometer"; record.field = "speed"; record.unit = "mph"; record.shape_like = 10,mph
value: 20,mph
